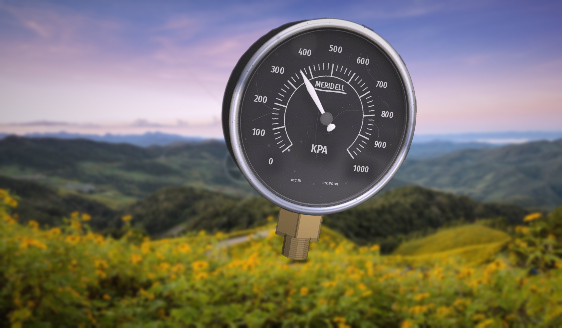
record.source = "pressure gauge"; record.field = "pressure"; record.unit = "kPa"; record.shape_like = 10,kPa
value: 360,kPa
